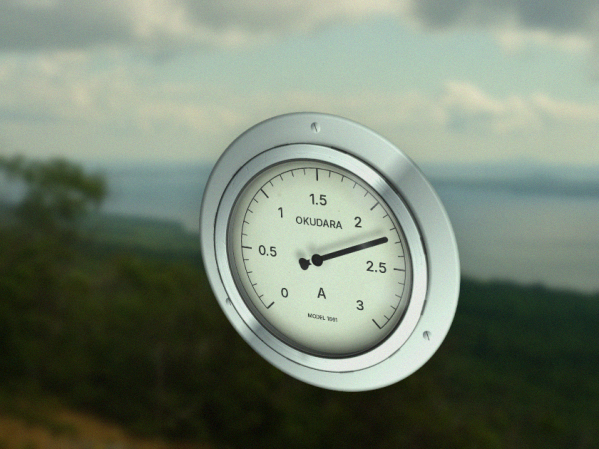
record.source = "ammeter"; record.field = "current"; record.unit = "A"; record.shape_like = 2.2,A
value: 2.25,A
